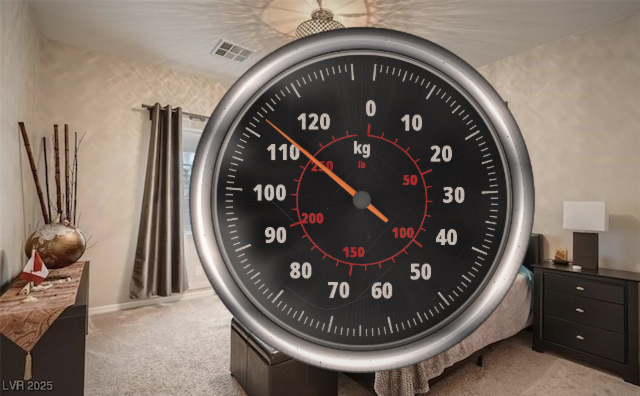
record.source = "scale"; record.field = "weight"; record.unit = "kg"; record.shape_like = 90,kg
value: 113,kg
